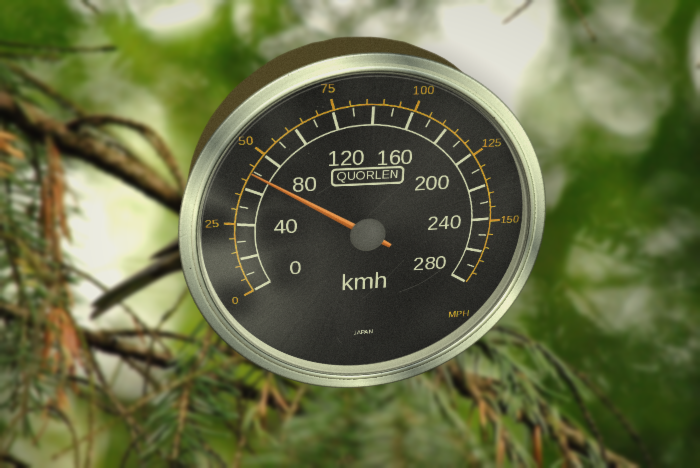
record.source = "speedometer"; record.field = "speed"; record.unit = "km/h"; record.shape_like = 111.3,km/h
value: 70,km/h
